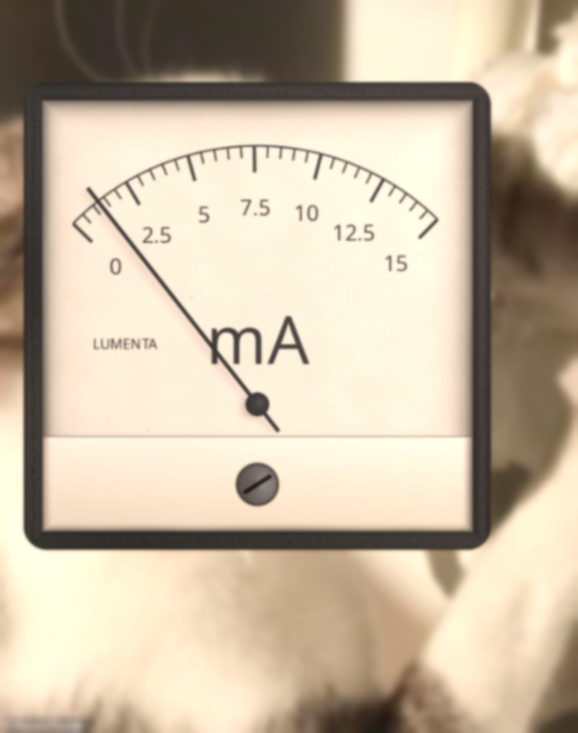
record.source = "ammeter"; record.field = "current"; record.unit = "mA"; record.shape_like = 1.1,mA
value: 1.25,mA
